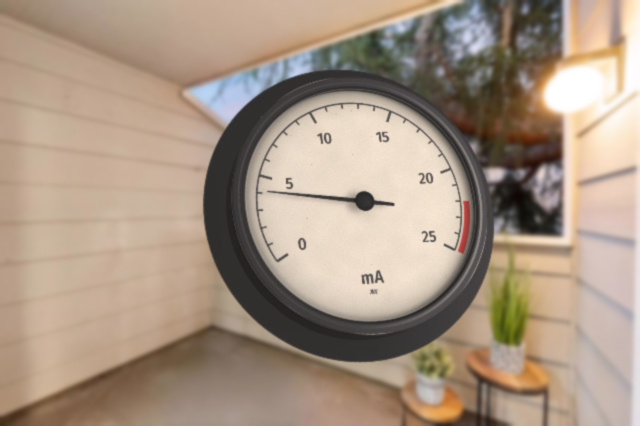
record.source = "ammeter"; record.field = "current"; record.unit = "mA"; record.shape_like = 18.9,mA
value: 4,mA
